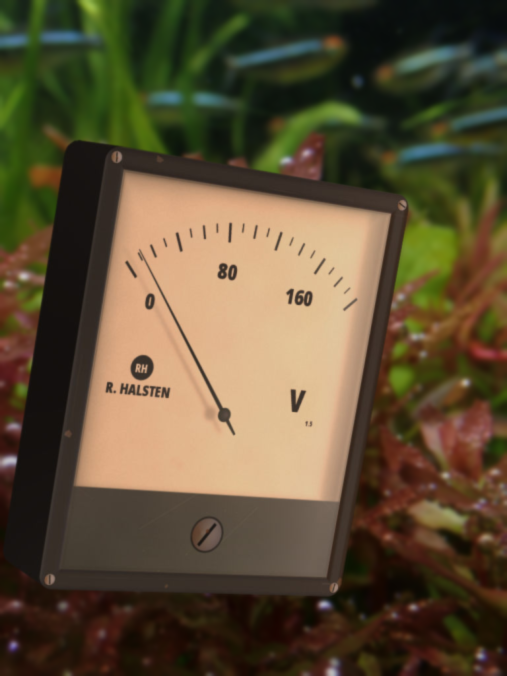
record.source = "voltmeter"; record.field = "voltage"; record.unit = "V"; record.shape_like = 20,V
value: 10,V
